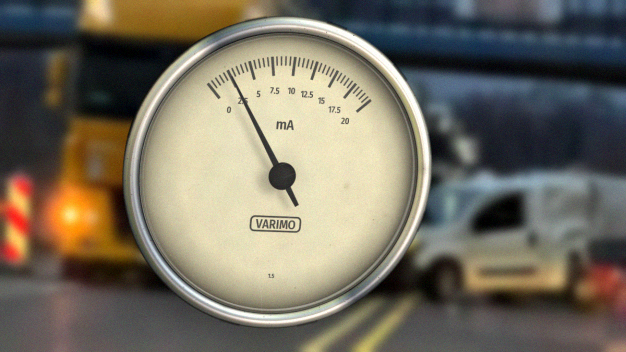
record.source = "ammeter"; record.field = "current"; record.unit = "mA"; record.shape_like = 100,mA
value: 2.5,mA
